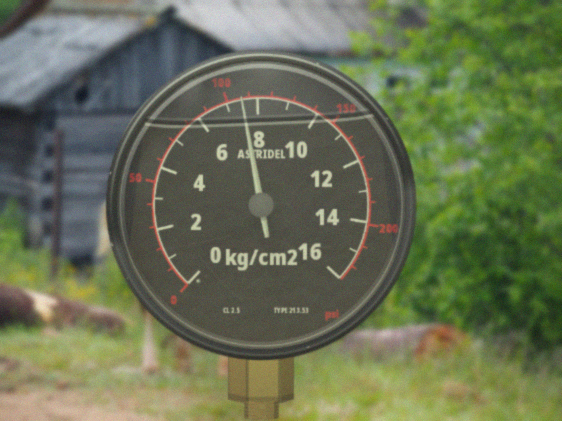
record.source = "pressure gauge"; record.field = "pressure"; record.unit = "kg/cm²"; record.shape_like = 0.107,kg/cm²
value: 7.5,kg/cm²
